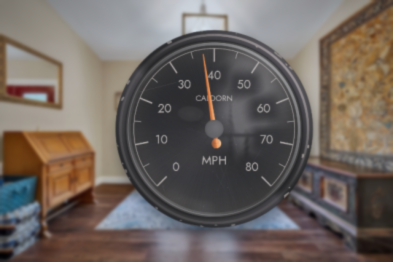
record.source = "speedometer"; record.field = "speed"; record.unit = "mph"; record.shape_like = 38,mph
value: 37.5,mph
